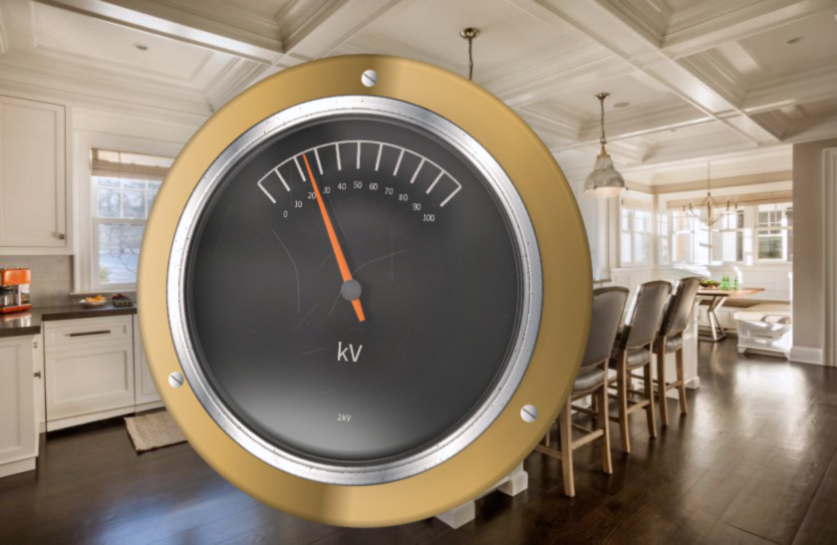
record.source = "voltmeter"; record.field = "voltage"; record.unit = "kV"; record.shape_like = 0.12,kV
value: 25,kV
